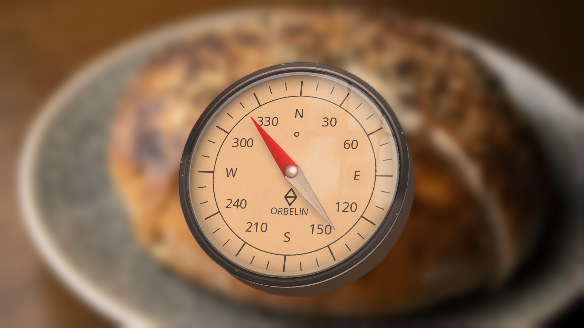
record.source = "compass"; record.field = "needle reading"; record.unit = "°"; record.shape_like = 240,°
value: 320,°
